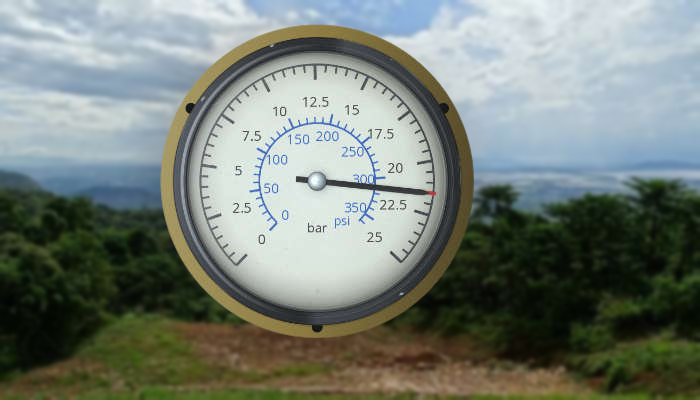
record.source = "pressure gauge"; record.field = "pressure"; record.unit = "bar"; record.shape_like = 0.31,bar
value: 21.5,bar
